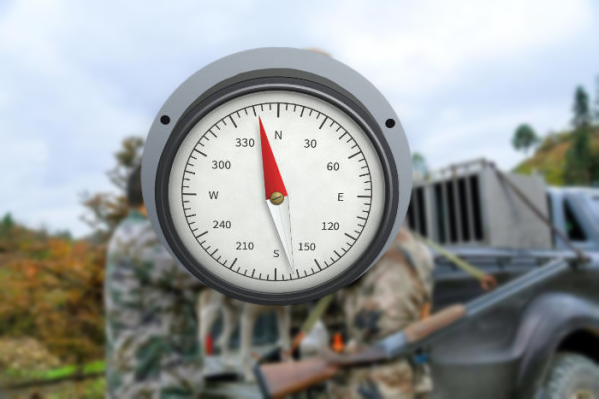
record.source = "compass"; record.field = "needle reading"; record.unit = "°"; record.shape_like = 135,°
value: 347.5,°
